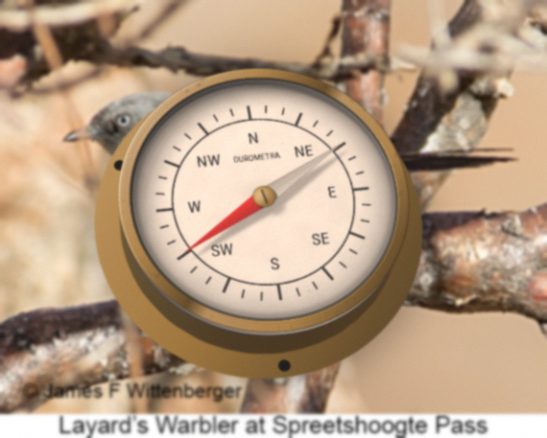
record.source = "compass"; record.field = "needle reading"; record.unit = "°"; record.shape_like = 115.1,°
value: 240,°
